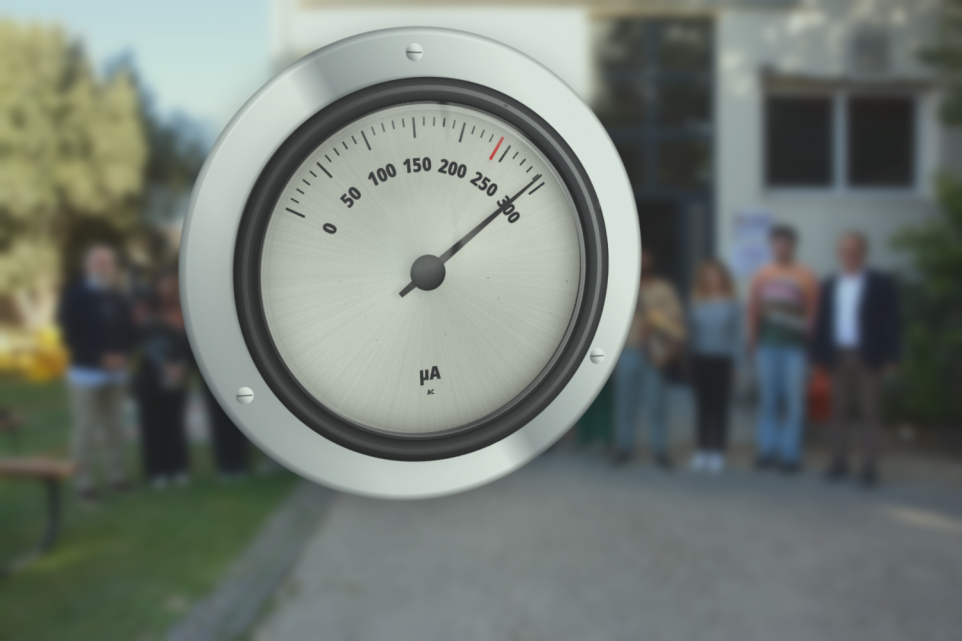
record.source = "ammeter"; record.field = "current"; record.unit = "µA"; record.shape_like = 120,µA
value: 290,µA
